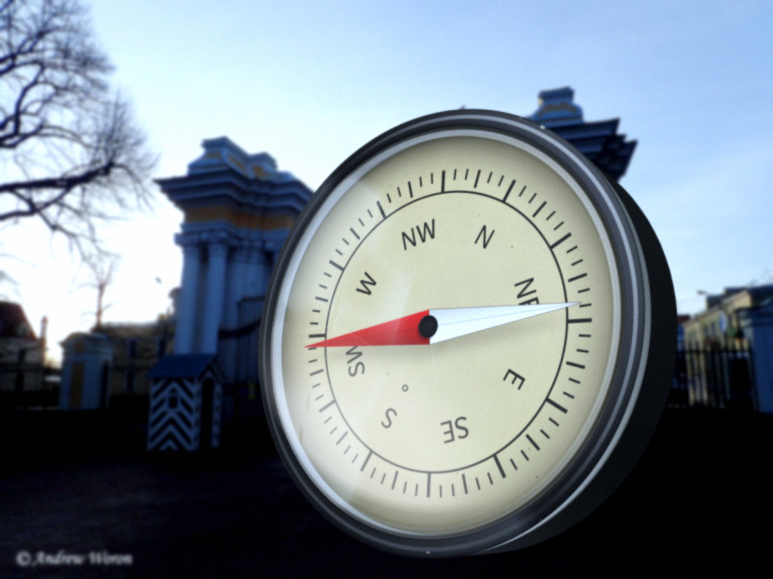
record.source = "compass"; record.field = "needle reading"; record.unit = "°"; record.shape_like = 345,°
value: 235,°
